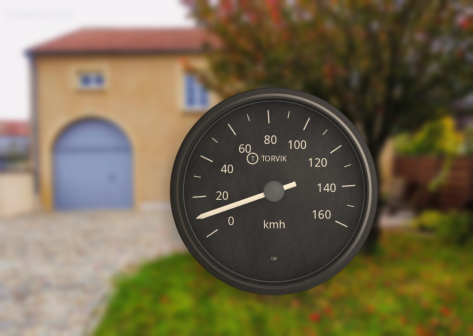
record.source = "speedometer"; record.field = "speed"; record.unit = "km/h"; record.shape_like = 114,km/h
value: 10,km/h
